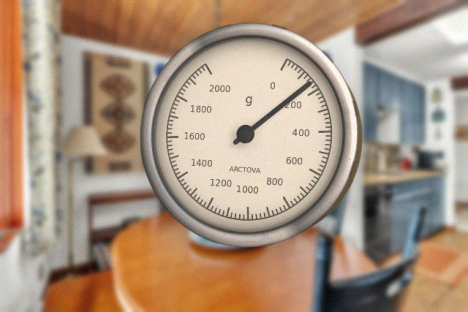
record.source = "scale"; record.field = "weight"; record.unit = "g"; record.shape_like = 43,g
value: 160,g
